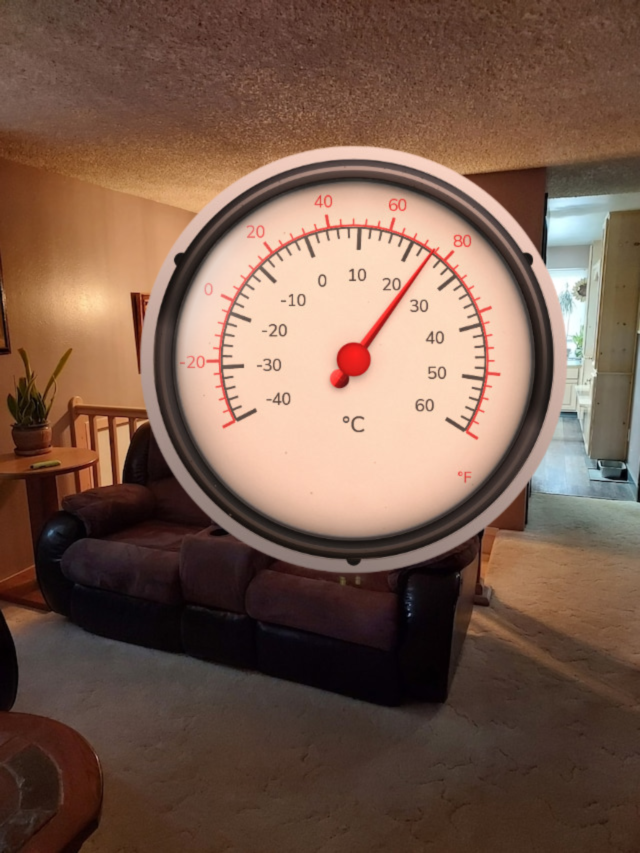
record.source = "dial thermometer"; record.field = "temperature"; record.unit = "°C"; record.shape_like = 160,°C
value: 24,°C
